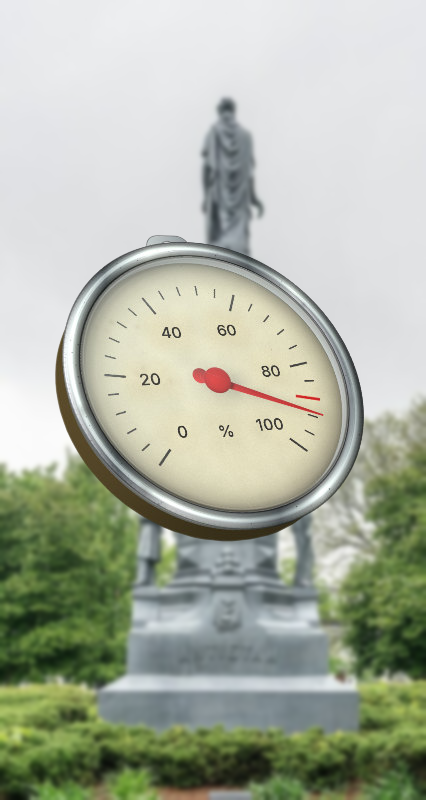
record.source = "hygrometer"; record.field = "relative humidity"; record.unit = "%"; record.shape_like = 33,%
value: 92,%
